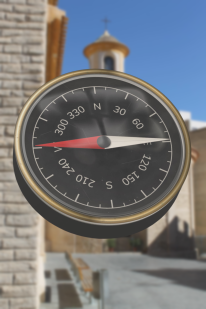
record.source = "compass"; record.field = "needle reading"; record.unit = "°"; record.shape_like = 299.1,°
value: 270,°
